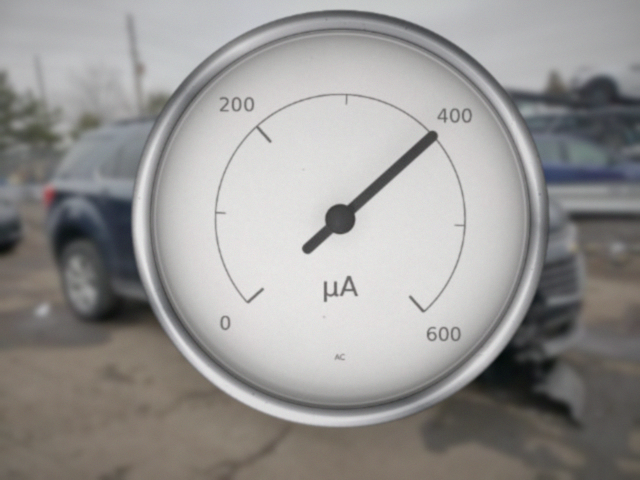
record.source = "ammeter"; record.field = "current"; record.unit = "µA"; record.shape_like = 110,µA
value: 400,µA
